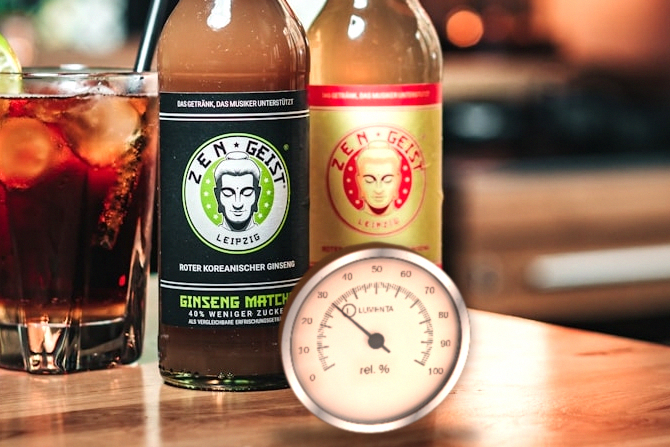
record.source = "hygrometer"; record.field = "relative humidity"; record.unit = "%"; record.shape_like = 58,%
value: 30,%
